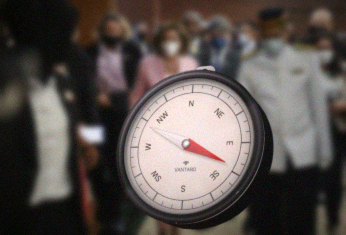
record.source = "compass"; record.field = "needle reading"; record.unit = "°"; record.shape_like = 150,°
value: 115,°
